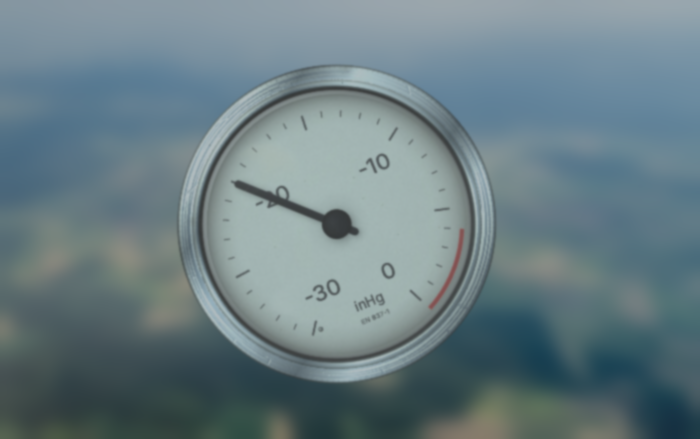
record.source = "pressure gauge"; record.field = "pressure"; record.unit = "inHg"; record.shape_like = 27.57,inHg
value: -20,inHg
